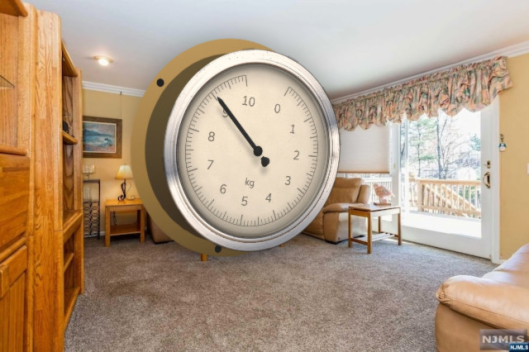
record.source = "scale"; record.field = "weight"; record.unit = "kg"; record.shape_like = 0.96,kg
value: 9,kg
